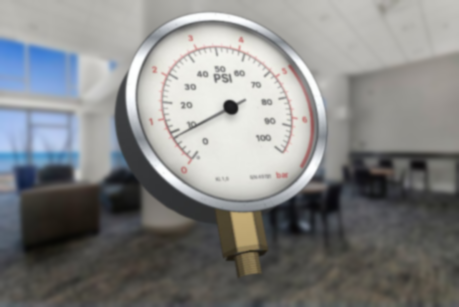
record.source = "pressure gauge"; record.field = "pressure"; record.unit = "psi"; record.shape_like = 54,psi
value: 8,psi
